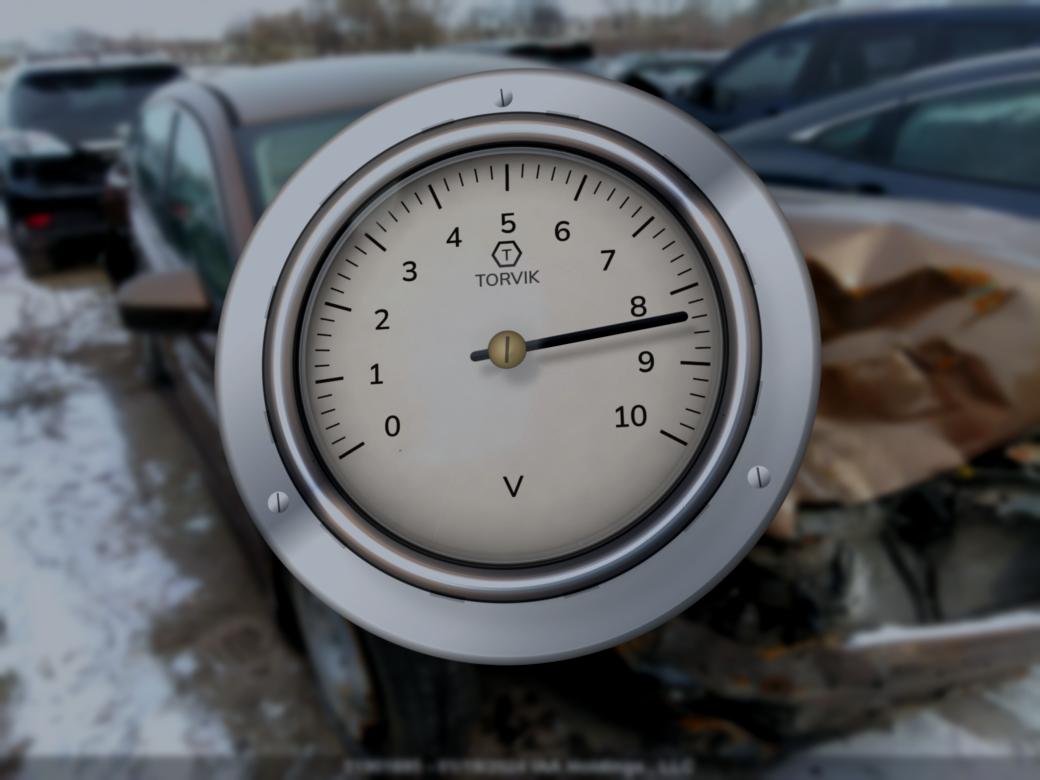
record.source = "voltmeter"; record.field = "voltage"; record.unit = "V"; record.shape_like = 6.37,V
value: 8.4,V
